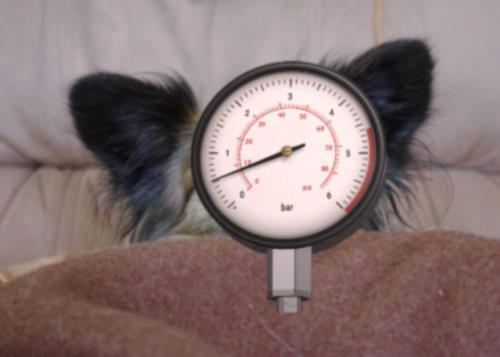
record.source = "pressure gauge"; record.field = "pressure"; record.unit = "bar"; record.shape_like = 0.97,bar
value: 0.5,bar
